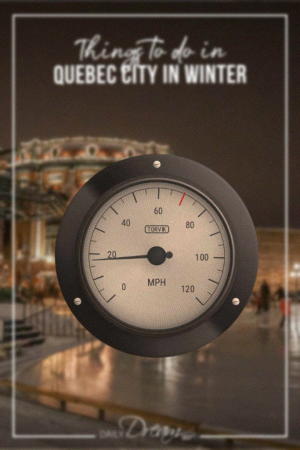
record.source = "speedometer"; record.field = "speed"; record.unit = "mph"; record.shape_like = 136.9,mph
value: 17.5,mph
